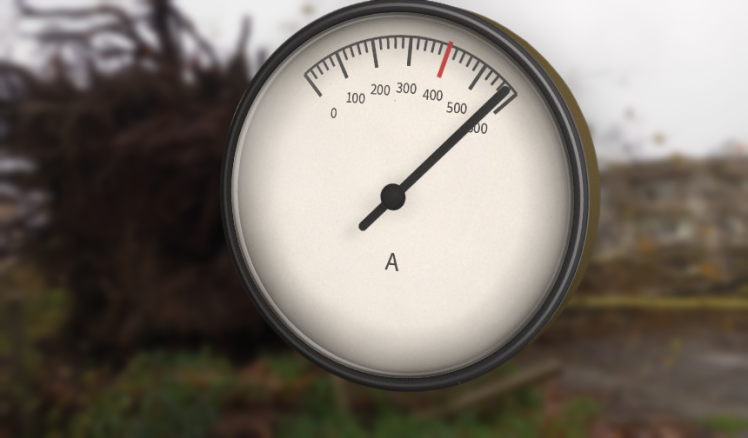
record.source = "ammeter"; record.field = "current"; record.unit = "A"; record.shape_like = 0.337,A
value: 580,A
